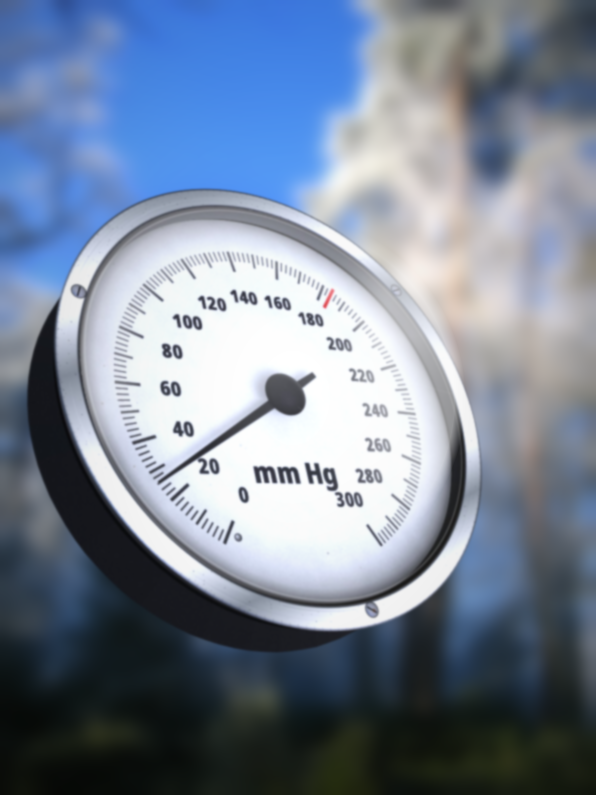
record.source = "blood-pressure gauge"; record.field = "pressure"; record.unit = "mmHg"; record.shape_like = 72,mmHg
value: 26,mmHg
